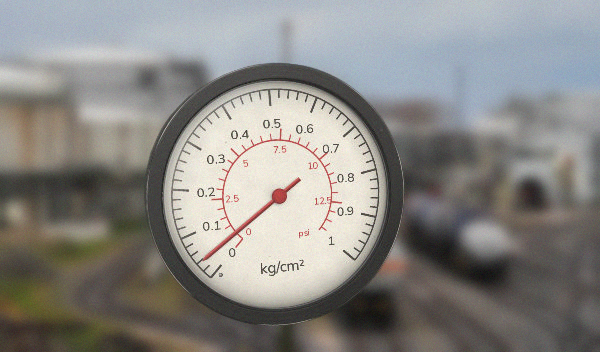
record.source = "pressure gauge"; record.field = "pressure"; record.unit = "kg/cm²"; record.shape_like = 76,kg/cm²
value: 0.04,kg/cm²
